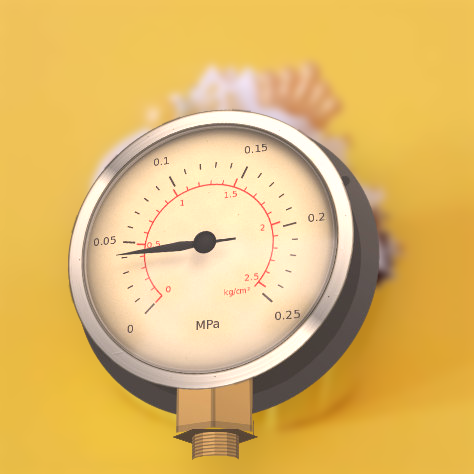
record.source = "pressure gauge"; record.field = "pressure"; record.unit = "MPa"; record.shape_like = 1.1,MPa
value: 0.04,MPa
